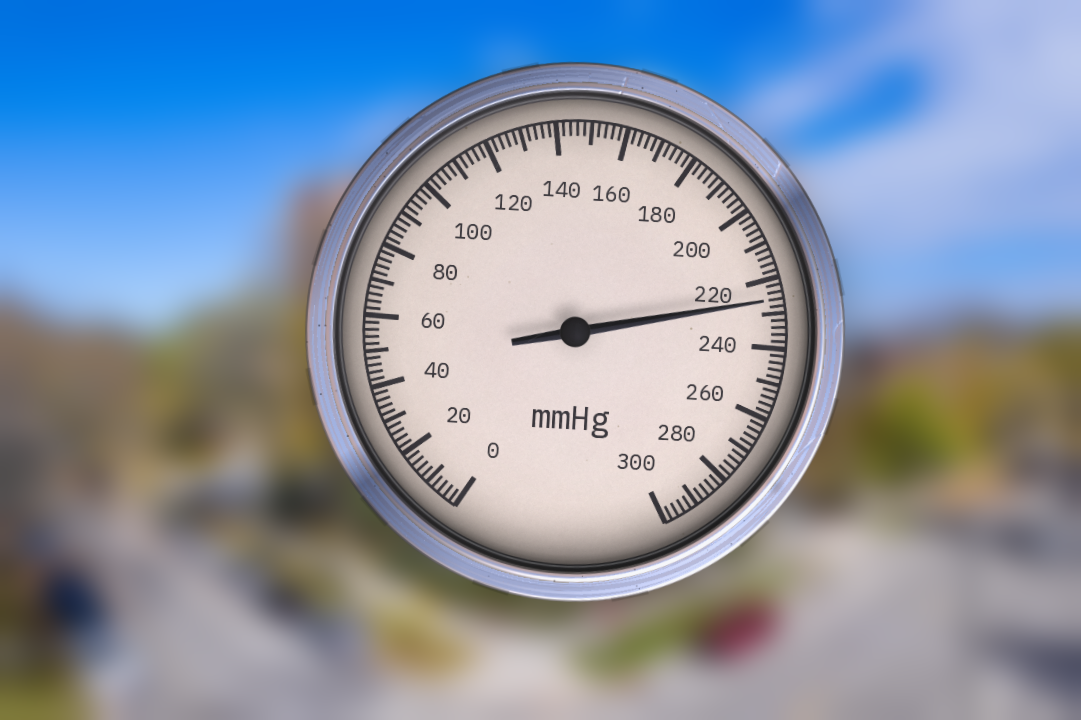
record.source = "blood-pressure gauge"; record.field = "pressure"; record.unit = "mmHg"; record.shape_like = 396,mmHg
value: 226,mmHg
